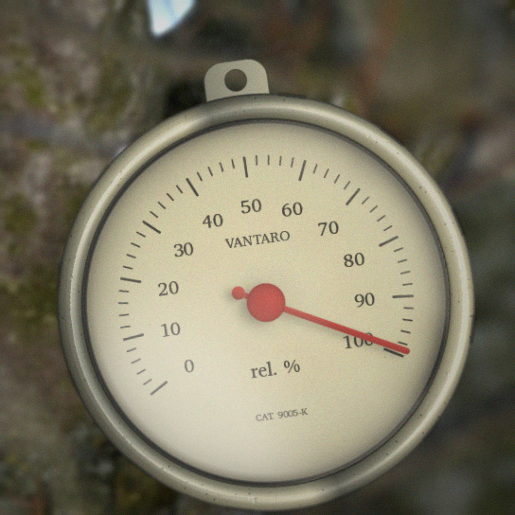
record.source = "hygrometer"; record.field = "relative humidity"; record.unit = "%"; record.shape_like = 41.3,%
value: 99,%
